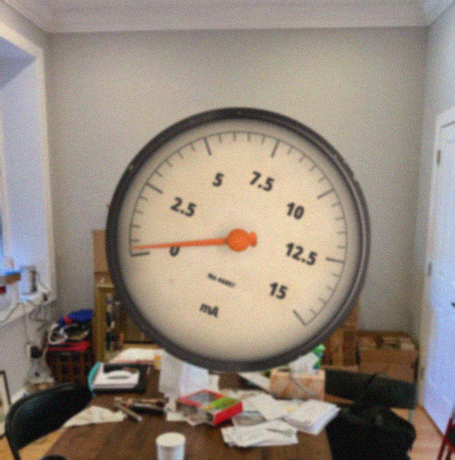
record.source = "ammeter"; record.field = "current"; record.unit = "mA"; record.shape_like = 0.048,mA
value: 0.25,mA
